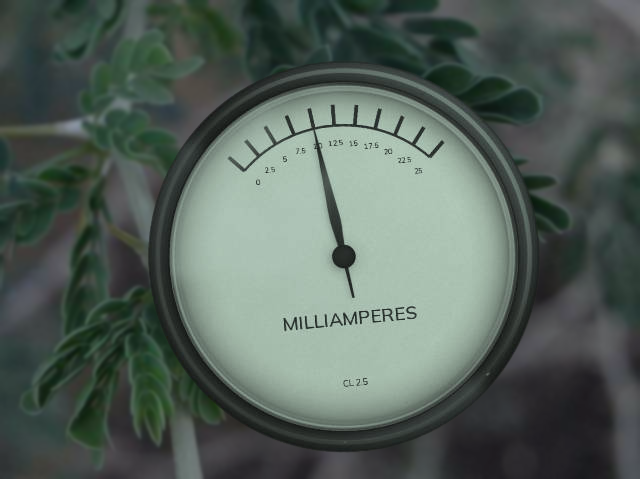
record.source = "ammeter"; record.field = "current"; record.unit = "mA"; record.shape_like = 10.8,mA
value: 10,mA
